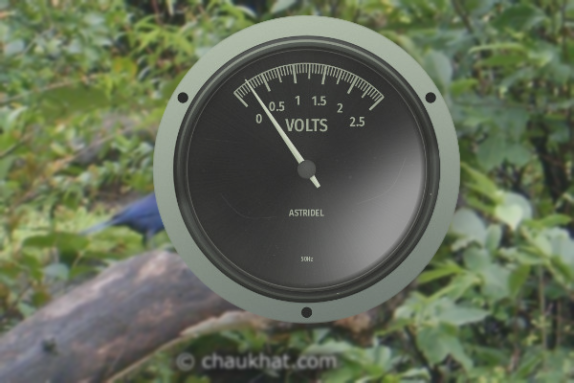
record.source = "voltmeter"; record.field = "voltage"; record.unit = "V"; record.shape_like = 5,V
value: 0.25,V
